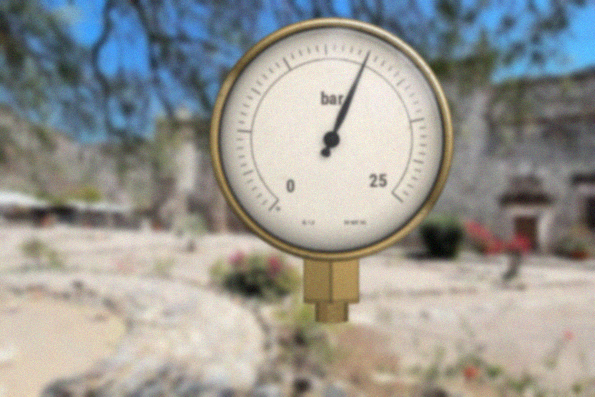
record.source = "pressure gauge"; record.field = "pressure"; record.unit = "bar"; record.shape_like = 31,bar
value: 15,bar
